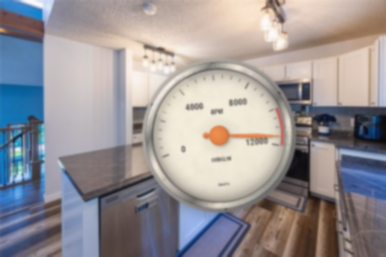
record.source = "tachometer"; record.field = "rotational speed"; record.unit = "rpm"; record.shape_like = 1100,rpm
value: 11500,rpm
